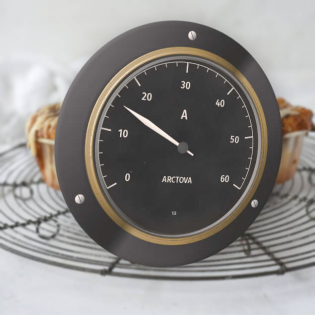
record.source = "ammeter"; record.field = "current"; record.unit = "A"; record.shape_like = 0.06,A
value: 15,A
